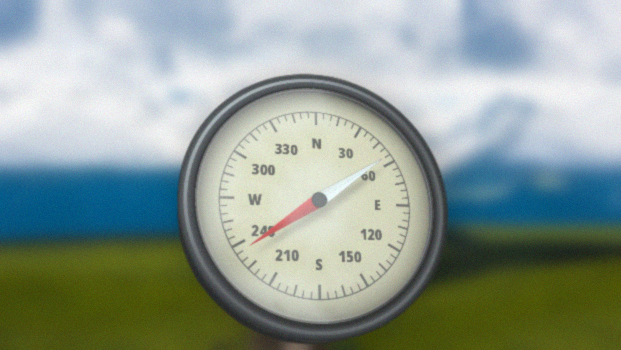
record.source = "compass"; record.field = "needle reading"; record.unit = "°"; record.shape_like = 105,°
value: 235,°
